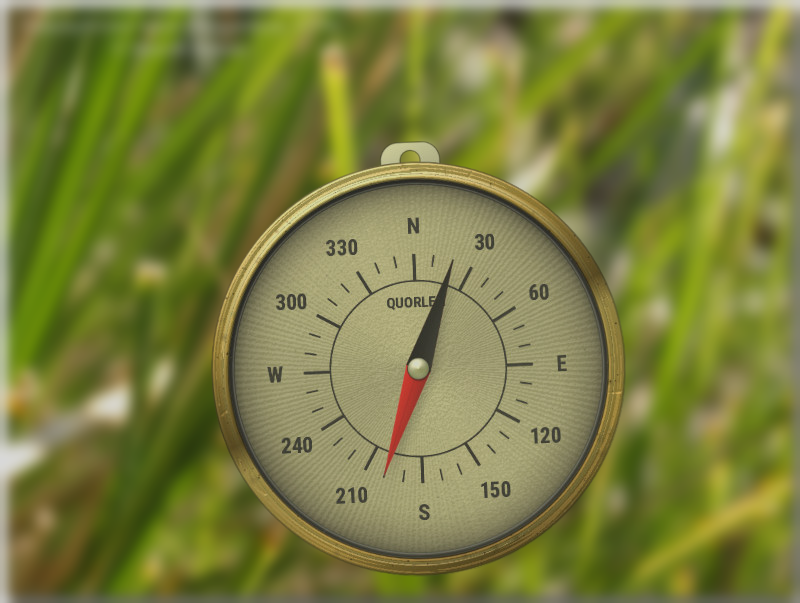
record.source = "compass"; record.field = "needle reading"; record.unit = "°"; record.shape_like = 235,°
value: 200,°
